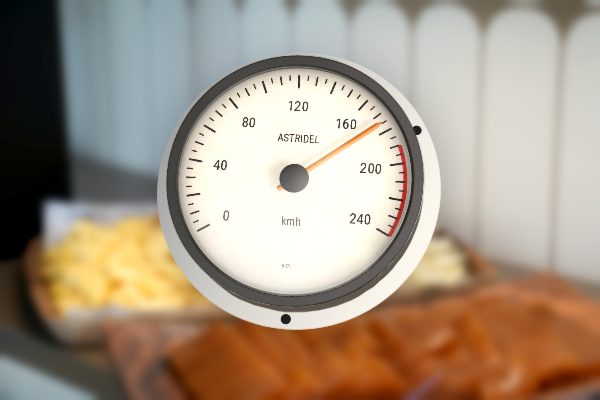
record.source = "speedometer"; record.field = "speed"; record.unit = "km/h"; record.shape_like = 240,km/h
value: 175,km/h
